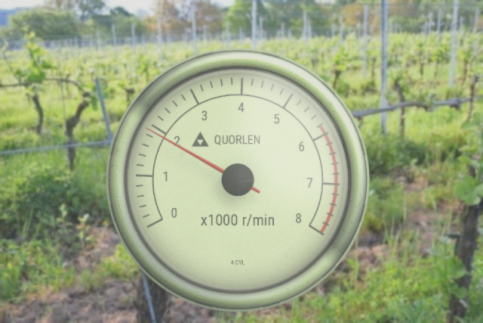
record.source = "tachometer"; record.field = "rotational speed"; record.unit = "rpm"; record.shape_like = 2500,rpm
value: 1900,rpm
